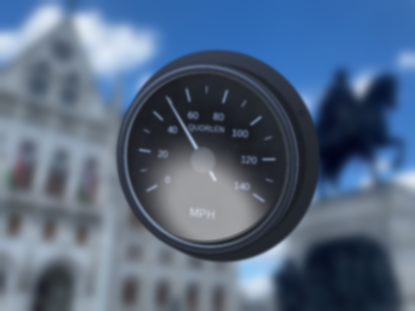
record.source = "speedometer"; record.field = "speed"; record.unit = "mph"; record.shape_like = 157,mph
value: 50,mph
